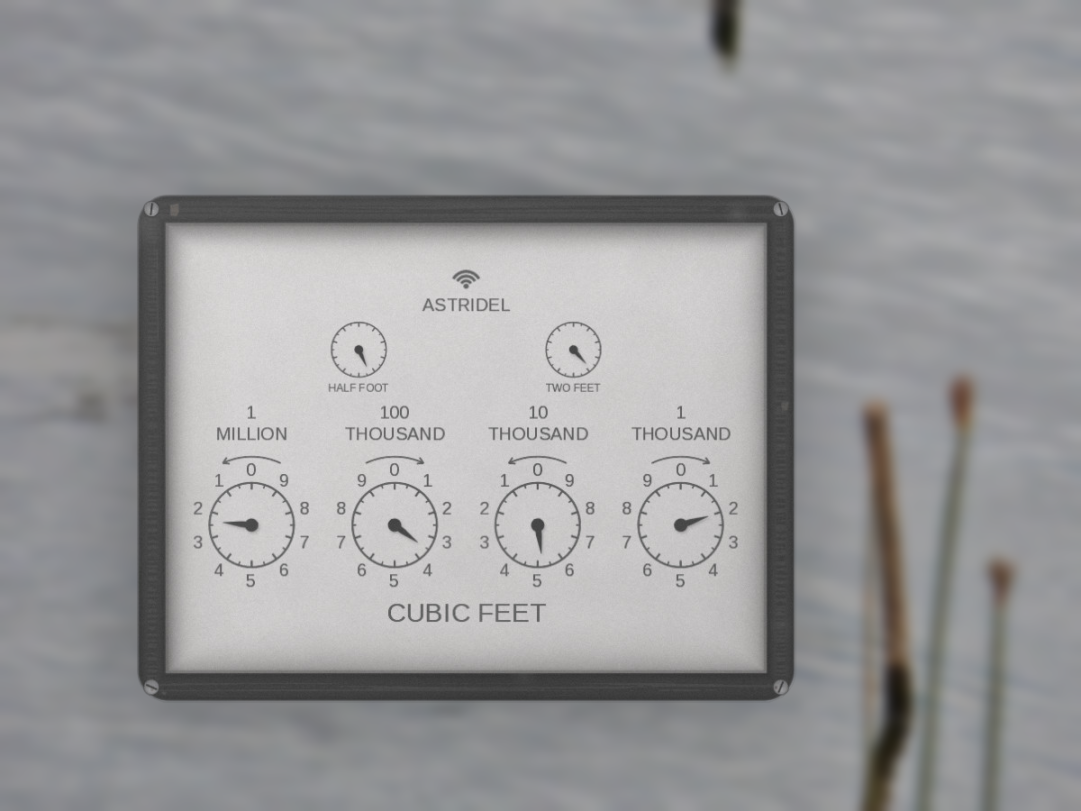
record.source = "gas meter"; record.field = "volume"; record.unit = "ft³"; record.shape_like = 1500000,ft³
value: 235200,ft³
